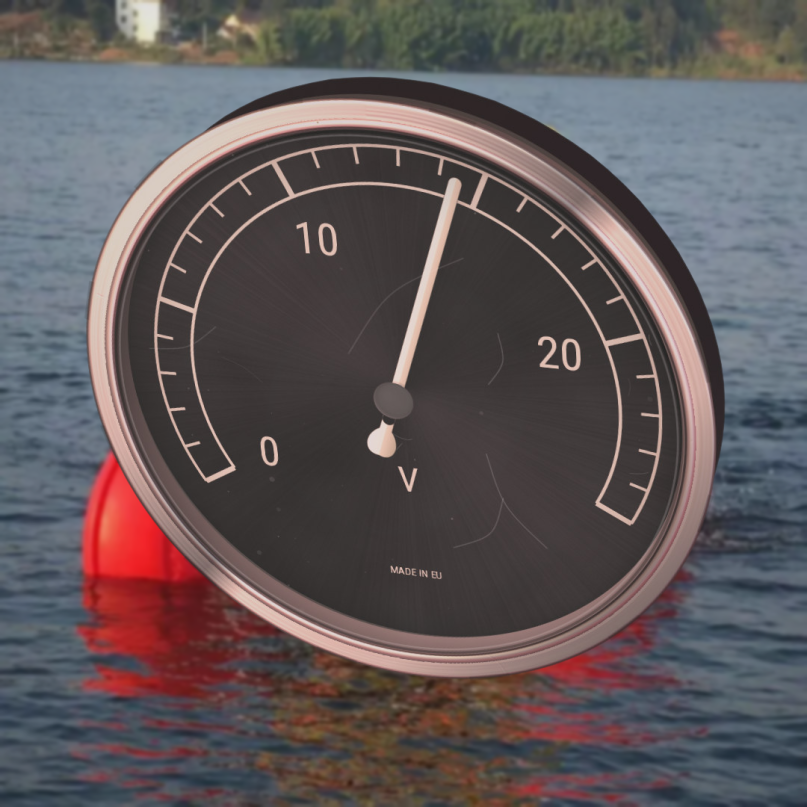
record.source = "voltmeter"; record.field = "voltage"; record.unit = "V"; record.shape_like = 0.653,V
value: 14.5,V
